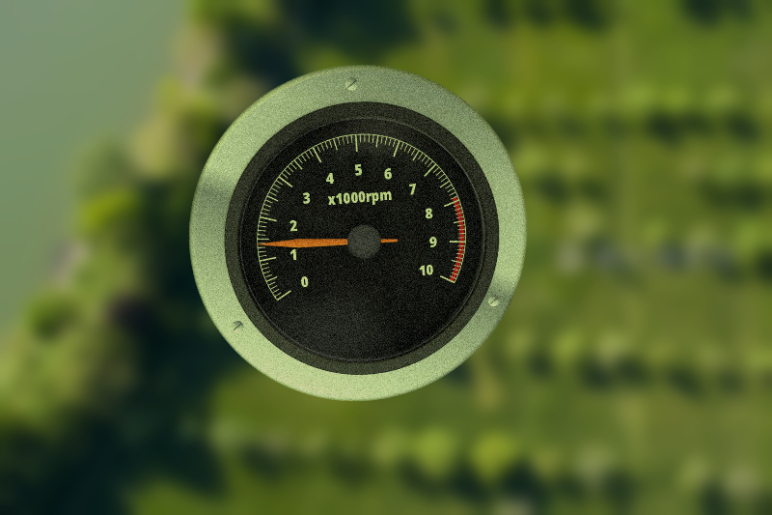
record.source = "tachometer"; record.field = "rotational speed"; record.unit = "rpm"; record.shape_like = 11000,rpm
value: 1400,rpm
